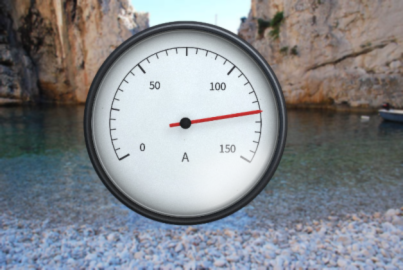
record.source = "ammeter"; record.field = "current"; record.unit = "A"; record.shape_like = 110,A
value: 125,A
